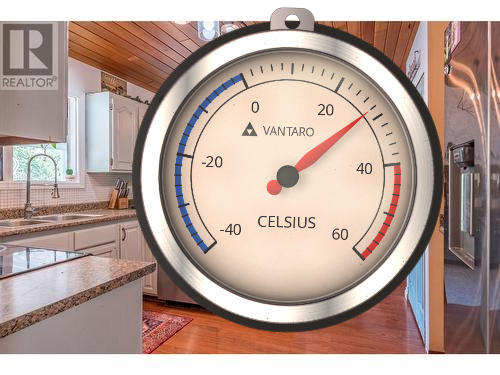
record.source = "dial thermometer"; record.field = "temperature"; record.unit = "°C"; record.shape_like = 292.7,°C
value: 28,°C
